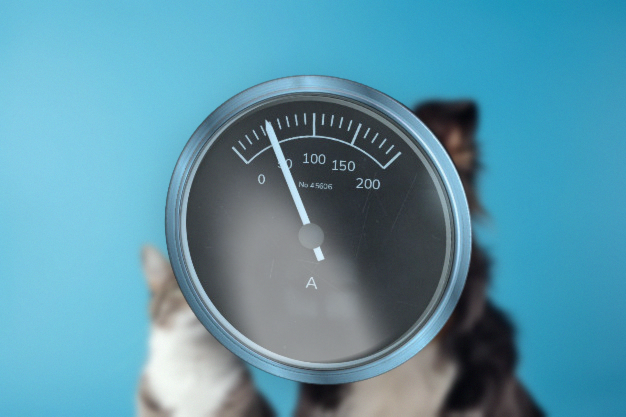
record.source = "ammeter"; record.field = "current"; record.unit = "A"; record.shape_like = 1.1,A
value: 50,A
